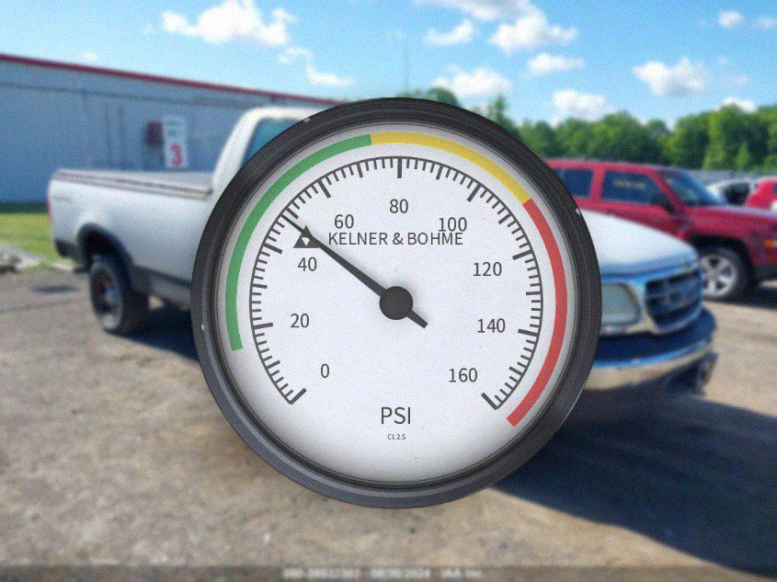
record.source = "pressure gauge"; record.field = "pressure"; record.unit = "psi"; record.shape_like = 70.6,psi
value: 48,psi
